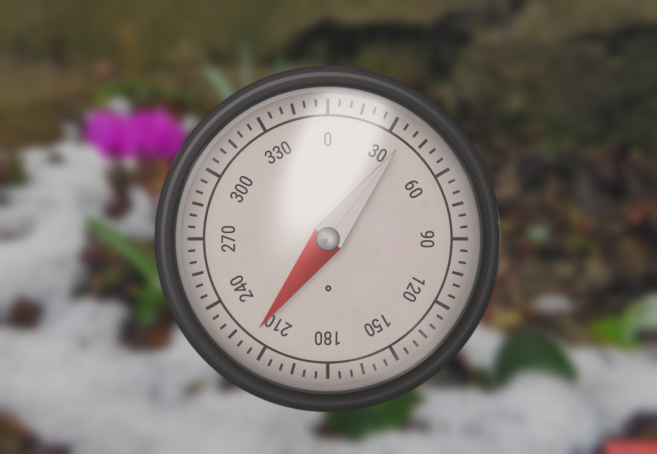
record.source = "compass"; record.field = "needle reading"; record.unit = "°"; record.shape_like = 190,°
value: 217.5,°
